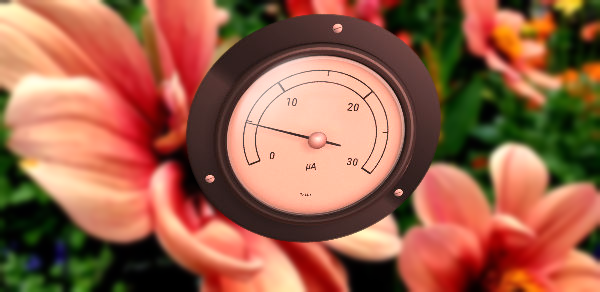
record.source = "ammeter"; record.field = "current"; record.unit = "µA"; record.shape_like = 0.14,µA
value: 5,µA
